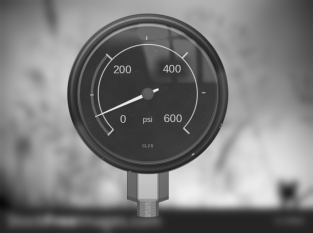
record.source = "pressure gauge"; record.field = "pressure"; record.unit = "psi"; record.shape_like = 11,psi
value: 50,psi
